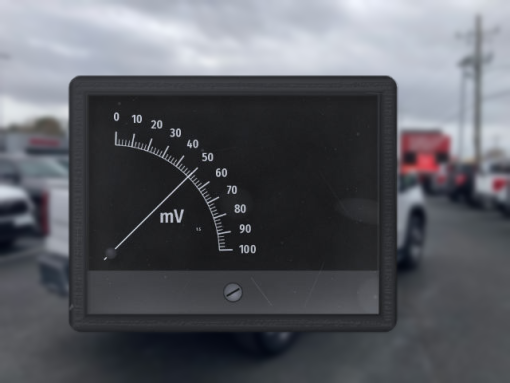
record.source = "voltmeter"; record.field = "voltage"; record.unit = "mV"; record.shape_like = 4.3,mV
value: 50,mV
